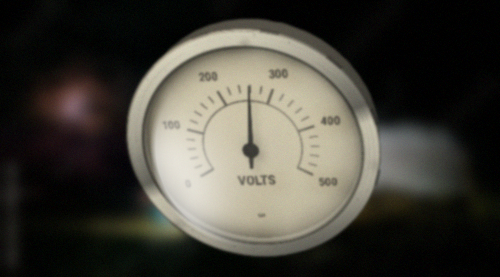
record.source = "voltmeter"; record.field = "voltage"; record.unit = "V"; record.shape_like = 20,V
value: 260,V
